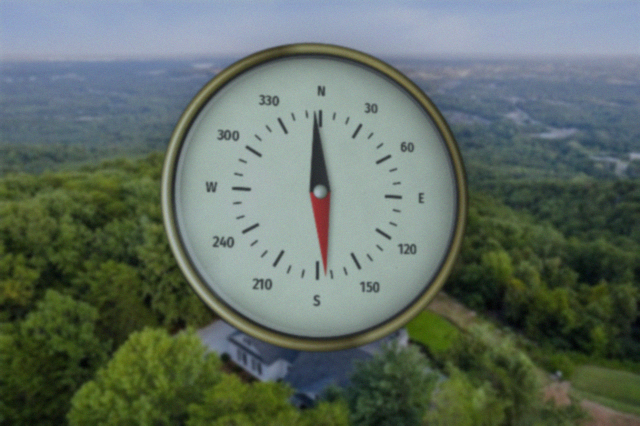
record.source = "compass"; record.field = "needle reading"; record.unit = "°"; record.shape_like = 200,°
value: 175,°
